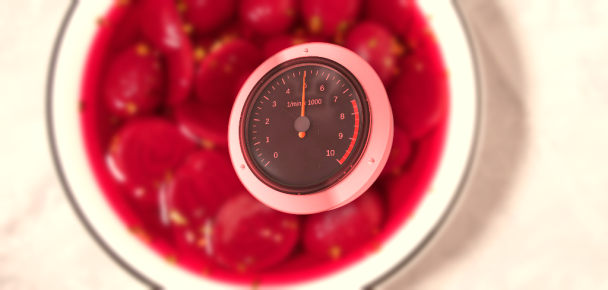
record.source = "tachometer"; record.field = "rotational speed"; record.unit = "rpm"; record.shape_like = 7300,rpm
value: 5000,rpm
